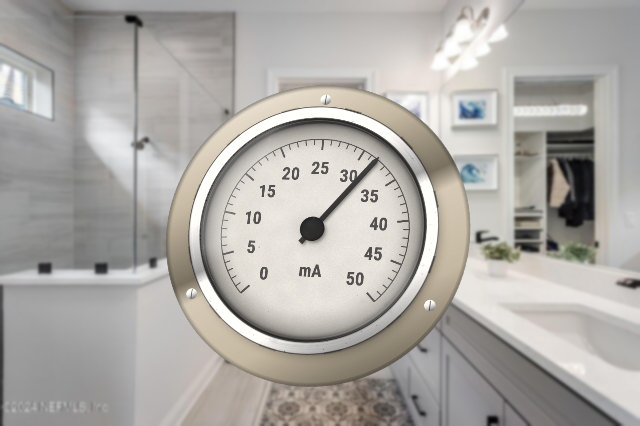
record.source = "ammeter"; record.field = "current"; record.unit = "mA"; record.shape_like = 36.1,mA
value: 32,mA
